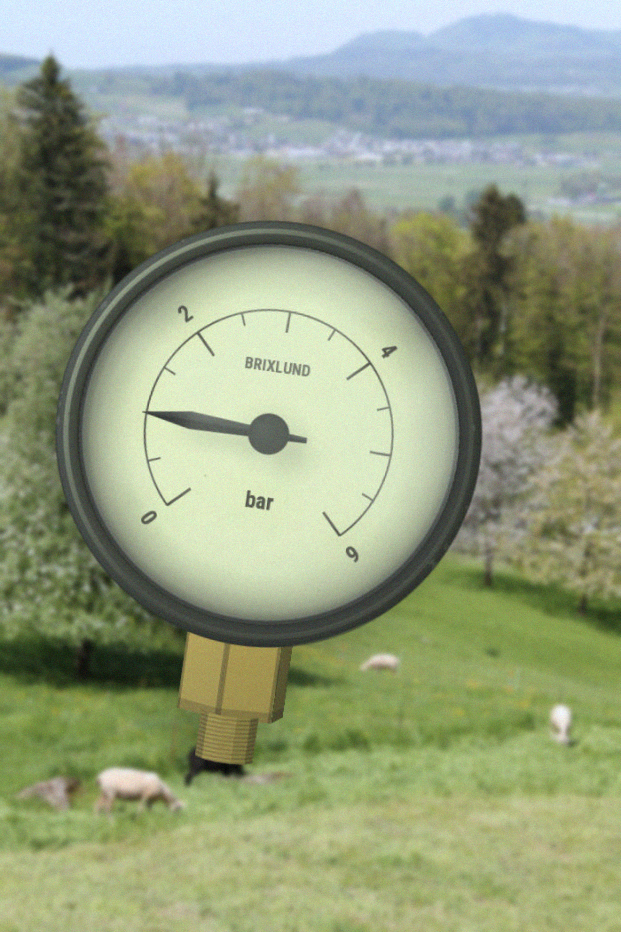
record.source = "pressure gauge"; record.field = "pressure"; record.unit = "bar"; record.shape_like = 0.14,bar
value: 1,bar
